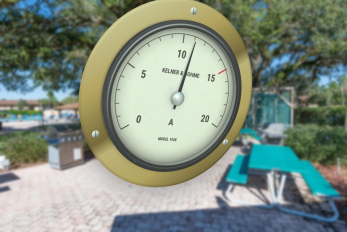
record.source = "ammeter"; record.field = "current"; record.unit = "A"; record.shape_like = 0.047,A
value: 11,A
